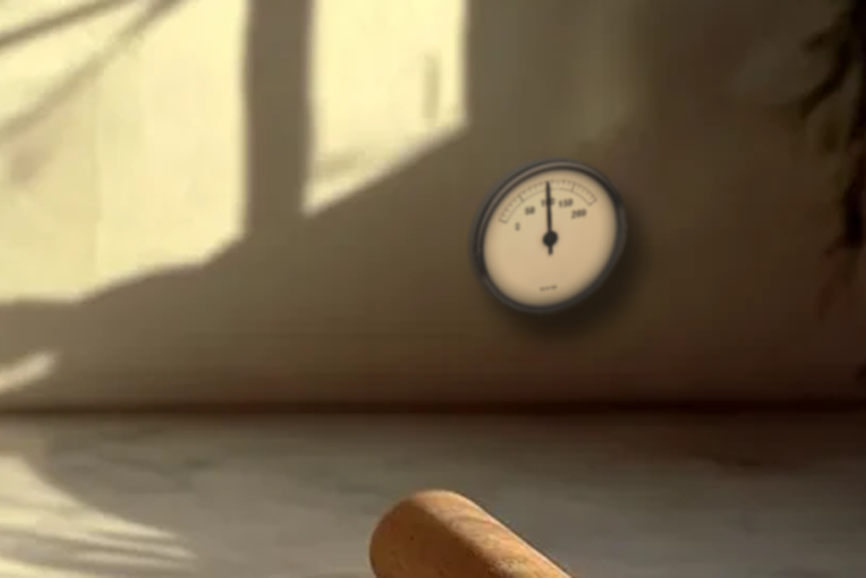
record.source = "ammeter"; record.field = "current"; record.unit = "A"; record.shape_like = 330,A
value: 100,A
